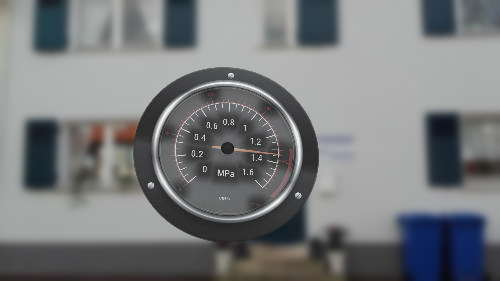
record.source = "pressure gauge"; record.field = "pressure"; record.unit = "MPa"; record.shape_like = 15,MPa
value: 1.35,MPa
